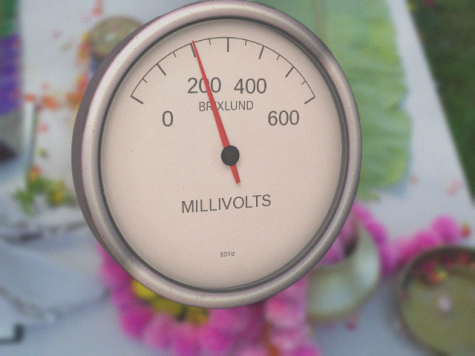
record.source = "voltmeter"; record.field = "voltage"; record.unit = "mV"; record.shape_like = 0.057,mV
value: 200,mV
